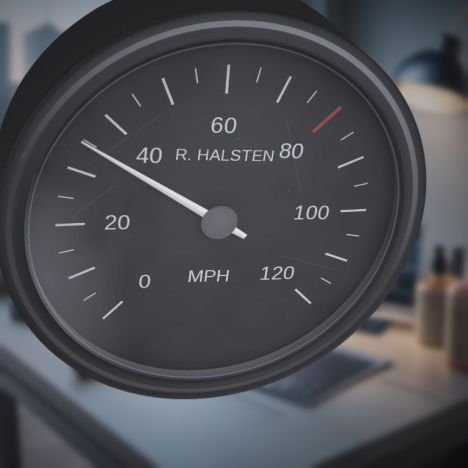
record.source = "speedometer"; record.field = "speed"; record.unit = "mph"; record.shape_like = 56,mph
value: 35,mph
